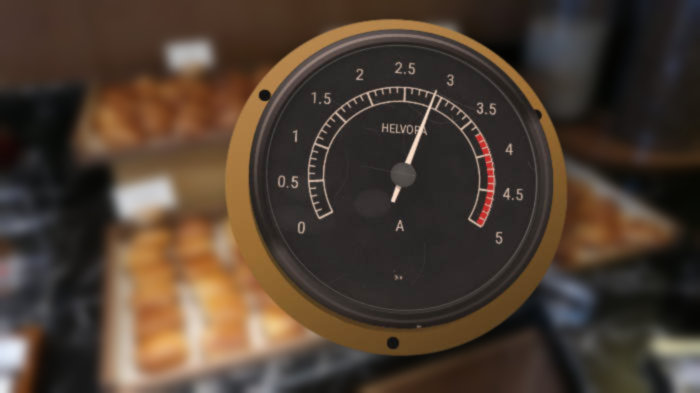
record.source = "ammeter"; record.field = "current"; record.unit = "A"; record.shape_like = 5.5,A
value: 2.9,A
